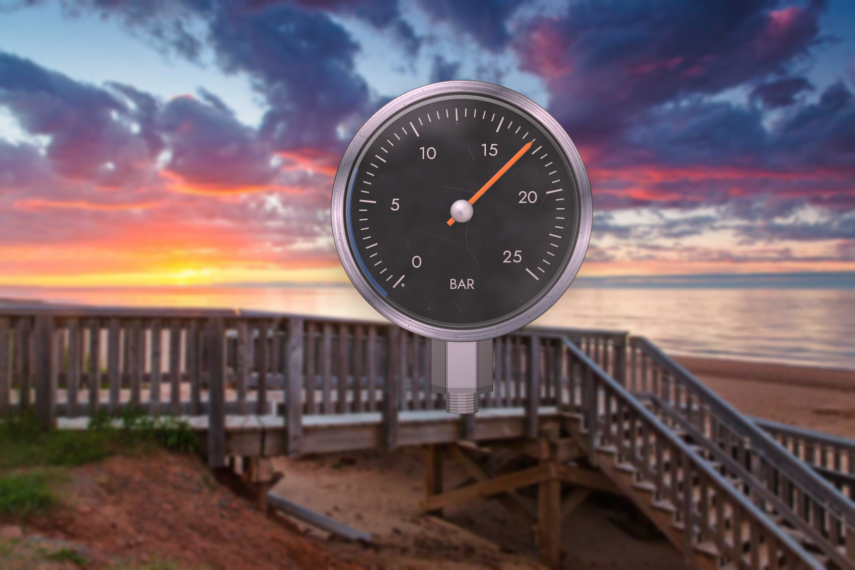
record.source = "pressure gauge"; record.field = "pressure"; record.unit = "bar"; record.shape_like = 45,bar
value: 17,bar
